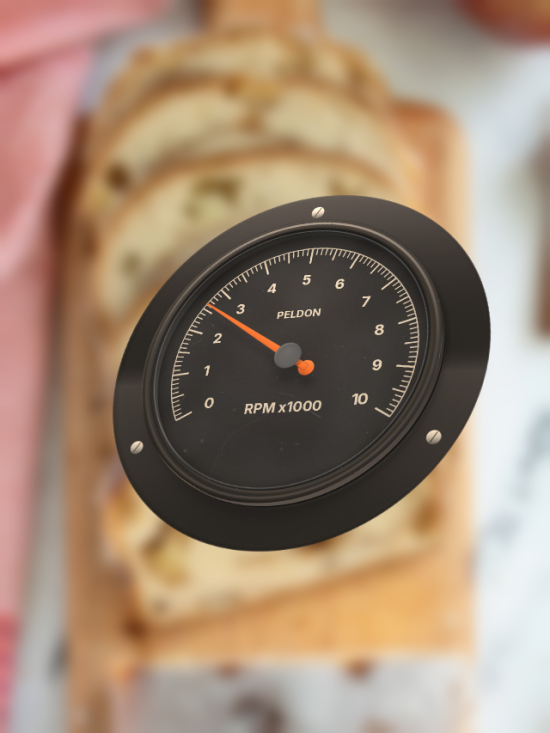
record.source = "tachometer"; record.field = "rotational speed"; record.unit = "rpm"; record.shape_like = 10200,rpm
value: 2600,rpm
